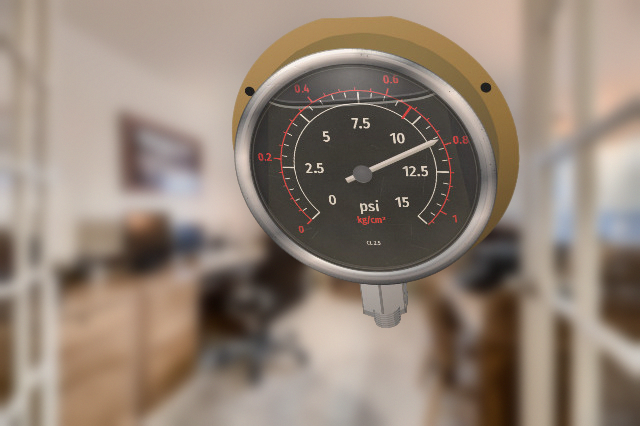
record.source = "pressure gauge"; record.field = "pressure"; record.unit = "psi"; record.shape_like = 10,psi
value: 11,psi
